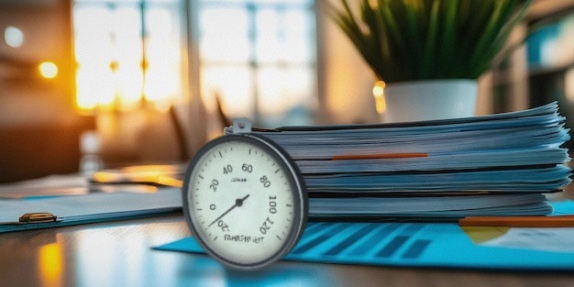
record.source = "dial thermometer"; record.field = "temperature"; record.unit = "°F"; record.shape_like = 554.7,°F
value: -12,°F
